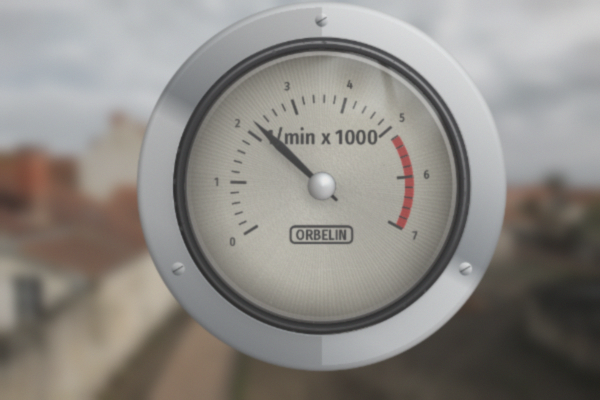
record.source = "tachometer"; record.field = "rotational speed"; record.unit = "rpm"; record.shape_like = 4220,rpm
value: 2200,rpm
